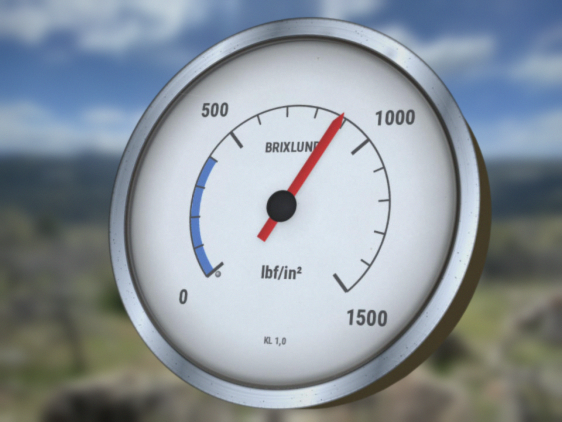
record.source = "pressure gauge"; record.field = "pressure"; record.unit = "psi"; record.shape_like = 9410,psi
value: 900,psi
